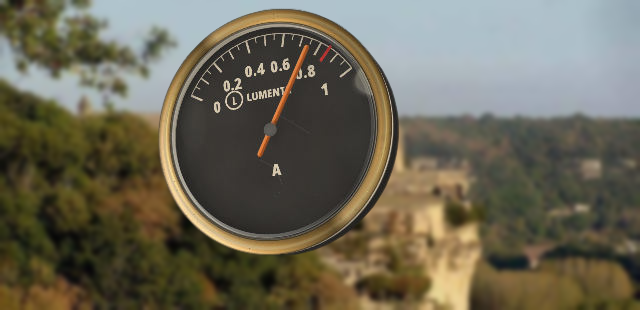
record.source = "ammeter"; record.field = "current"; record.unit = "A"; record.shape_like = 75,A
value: 0.75,A
